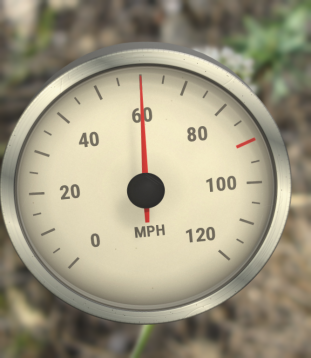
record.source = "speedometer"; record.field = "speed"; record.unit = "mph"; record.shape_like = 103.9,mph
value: 60,mph
